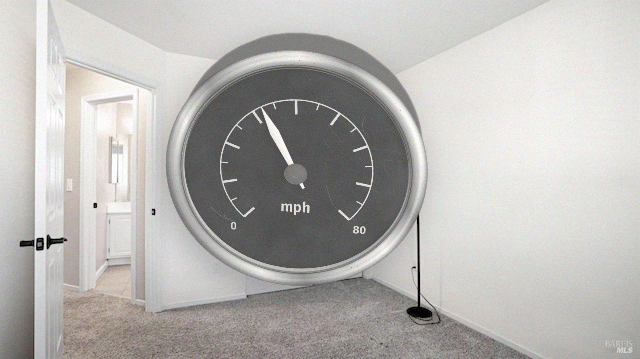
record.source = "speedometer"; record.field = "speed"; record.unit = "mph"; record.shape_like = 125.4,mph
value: 32.5,mph
